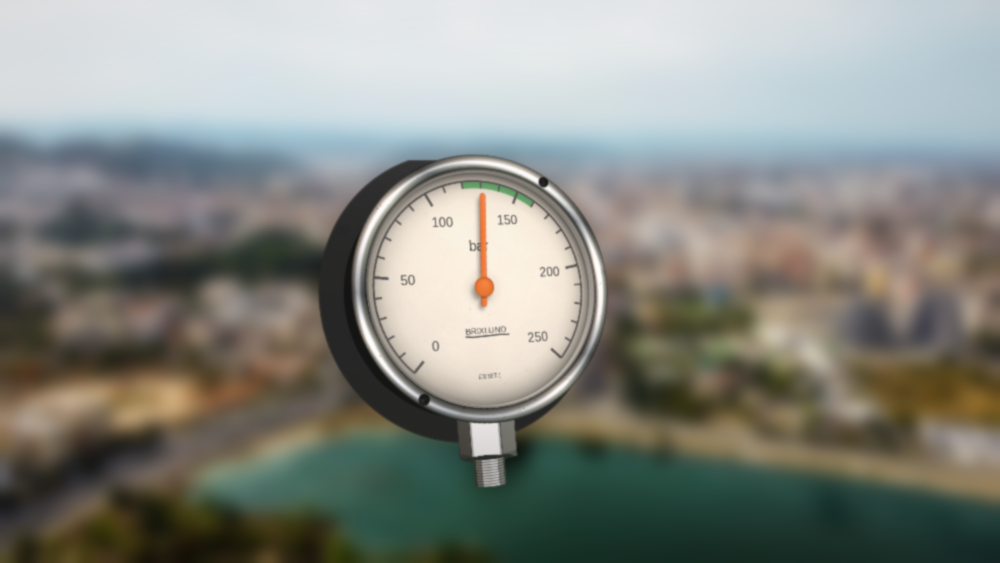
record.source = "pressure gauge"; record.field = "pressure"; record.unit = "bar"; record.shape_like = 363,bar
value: 130,bar
